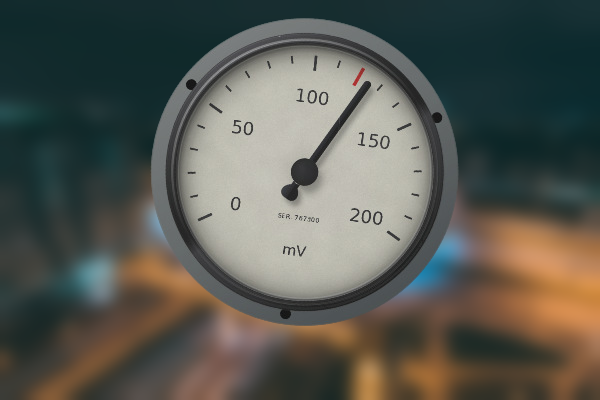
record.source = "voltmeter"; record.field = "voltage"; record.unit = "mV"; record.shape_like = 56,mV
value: 125,mV
